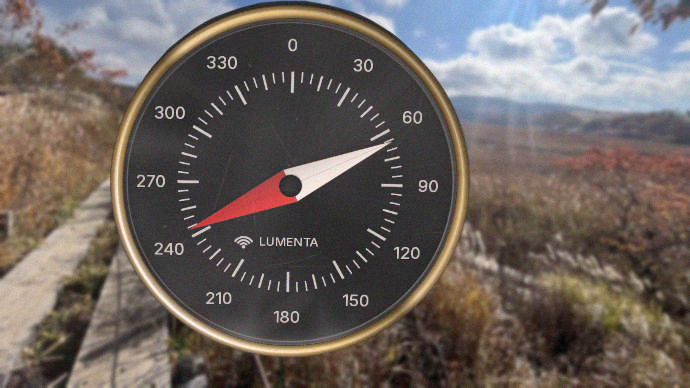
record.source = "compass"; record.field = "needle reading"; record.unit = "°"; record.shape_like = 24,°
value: 245,°
